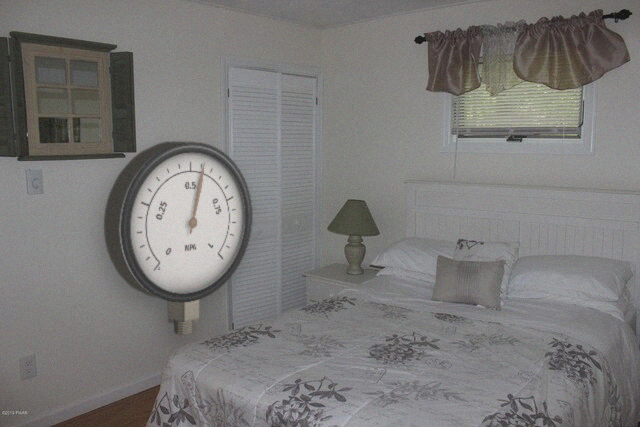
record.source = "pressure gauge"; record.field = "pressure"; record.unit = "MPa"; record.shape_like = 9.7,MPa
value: 0.55,MPa
